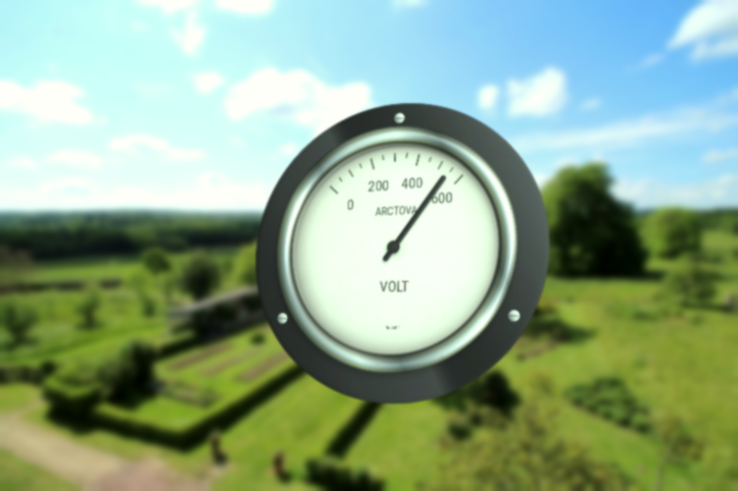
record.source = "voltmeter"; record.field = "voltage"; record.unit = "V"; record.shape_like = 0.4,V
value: 550,V
